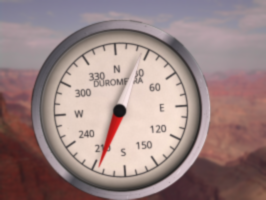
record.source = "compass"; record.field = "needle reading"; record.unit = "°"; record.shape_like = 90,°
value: 205,°
